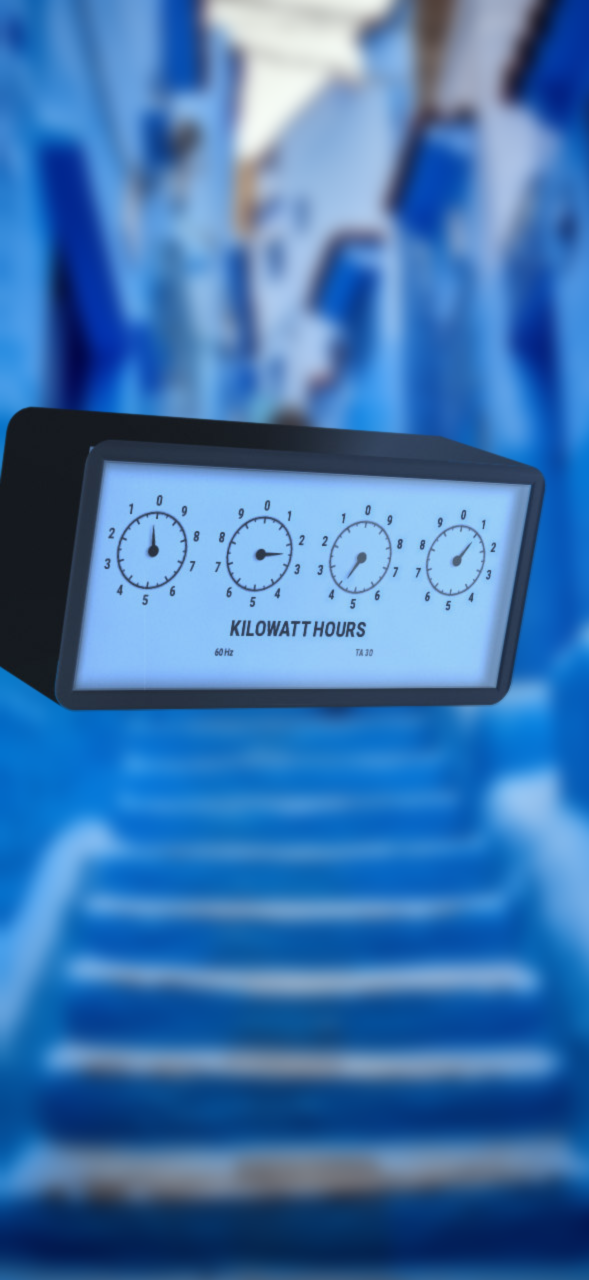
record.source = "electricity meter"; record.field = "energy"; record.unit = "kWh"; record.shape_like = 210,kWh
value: 241,kWh
